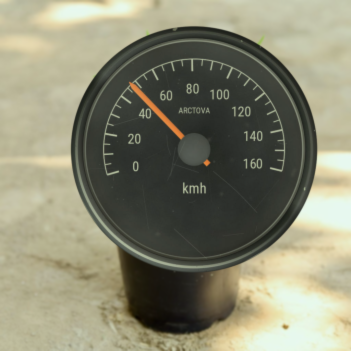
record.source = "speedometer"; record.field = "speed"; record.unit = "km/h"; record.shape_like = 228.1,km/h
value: 47.5,km/h
